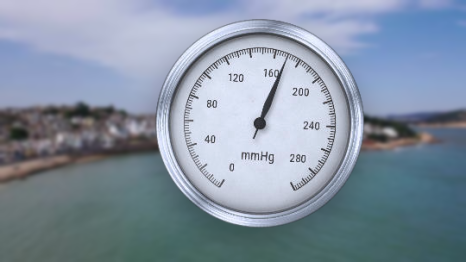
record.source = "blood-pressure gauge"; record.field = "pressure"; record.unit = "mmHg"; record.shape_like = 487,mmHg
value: 170,mmHg
